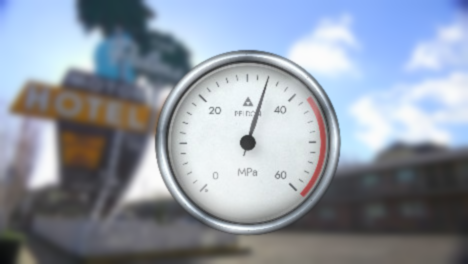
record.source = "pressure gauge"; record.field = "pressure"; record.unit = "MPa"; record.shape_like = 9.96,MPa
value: 34,MPa
